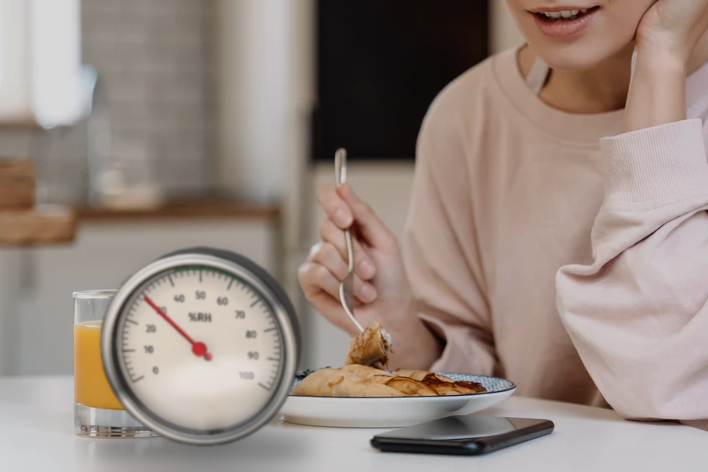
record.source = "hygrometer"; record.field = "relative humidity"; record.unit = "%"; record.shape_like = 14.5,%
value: 30,%
